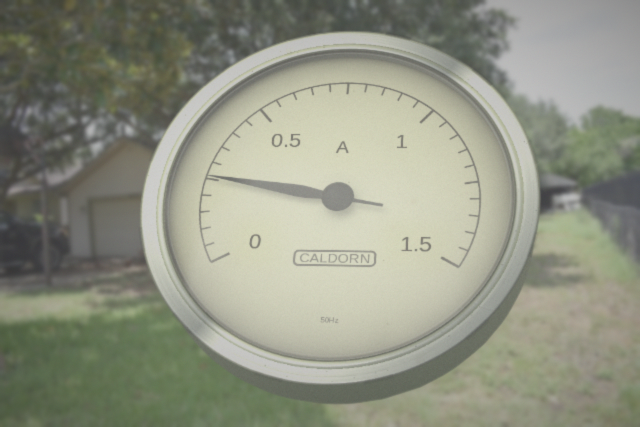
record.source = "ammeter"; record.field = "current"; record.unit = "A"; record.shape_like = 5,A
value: 0.25,A
